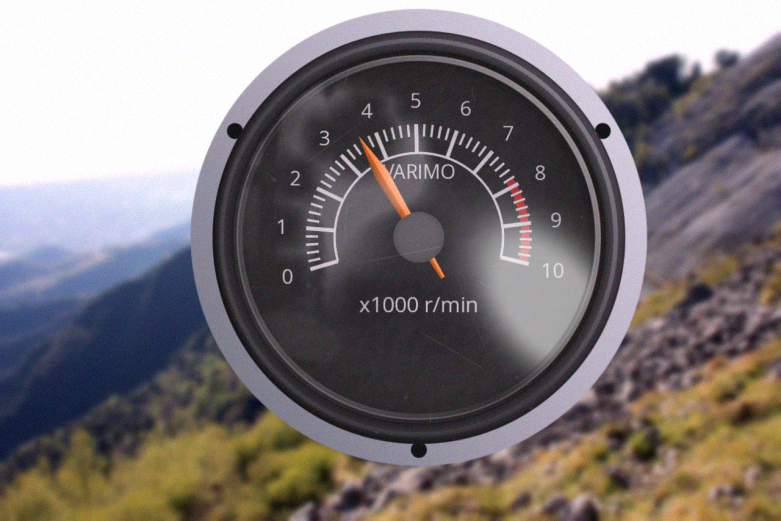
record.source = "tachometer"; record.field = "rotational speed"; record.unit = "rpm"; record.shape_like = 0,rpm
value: 3600,rpm
